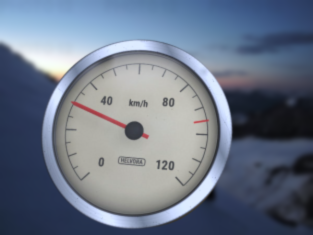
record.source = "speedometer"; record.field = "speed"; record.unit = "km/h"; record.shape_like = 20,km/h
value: 30,km/h
